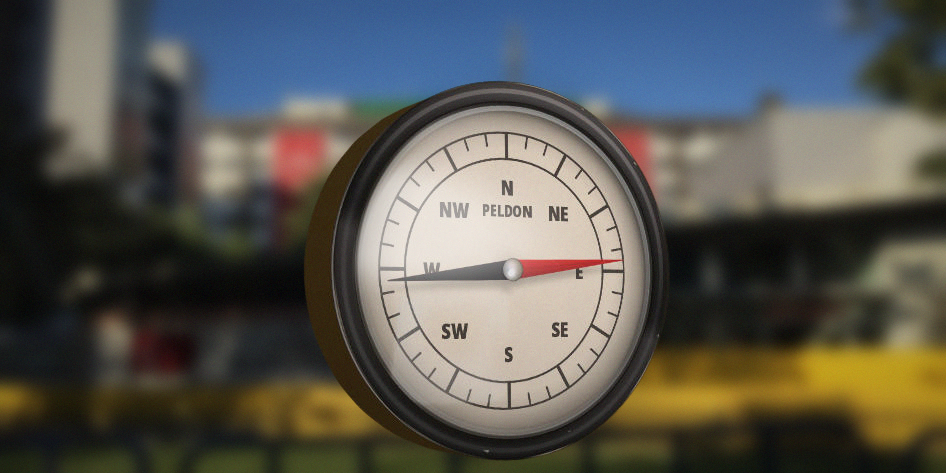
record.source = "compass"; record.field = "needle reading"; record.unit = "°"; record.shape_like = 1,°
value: 85,°
